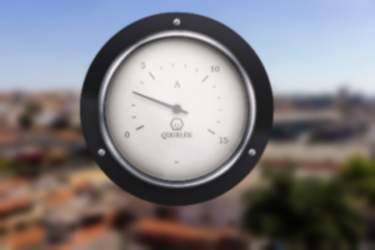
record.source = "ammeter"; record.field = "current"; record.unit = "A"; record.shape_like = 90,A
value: 3,A
